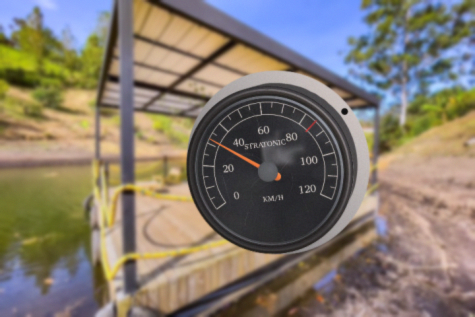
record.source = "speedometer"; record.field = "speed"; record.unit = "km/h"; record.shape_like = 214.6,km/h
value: 32.5,km/h
